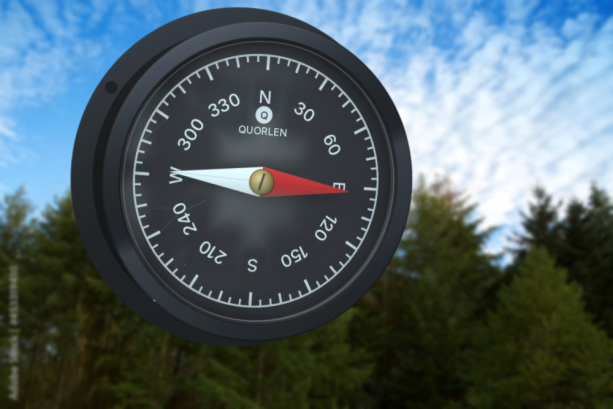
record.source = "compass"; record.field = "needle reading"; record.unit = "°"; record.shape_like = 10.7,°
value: 92.5,°
